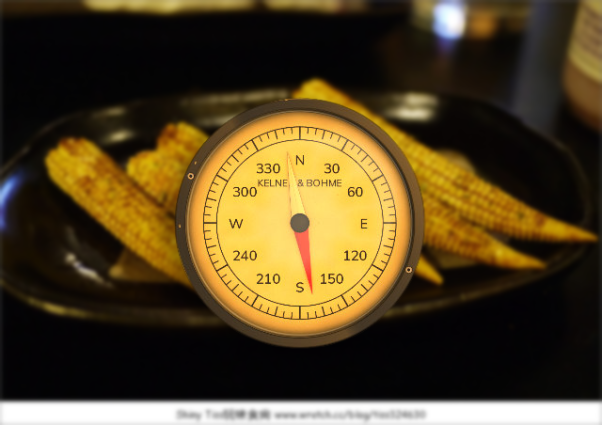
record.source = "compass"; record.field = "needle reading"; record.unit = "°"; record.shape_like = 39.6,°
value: 170,°
